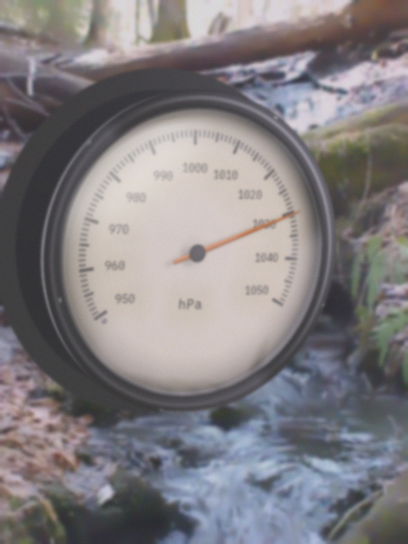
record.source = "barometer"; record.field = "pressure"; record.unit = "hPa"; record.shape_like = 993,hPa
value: 1030,hPa
